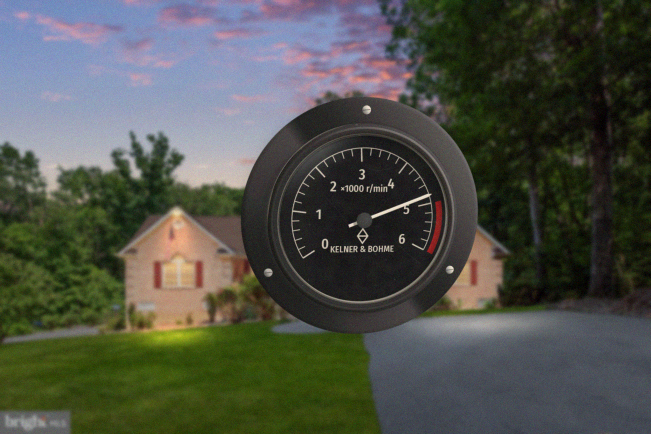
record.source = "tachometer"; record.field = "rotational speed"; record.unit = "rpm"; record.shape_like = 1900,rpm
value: 4800,rpm
